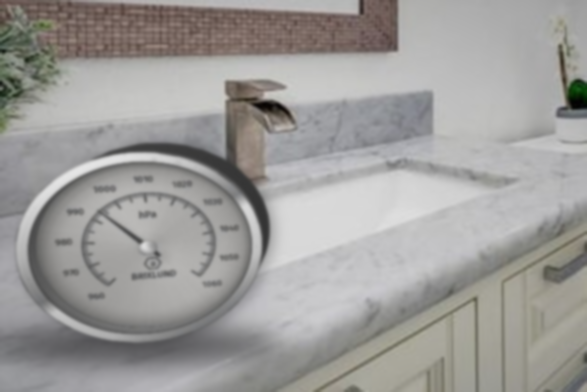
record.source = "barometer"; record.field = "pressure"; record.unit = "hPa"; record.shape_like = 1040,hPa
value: 995,hPa
